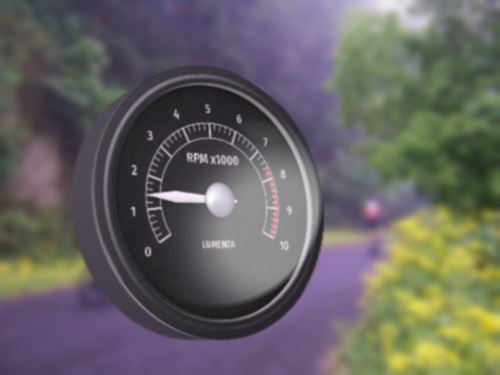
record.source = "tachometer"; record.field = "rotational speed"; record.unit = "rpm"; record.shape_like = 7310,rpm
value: 1400,rpm
